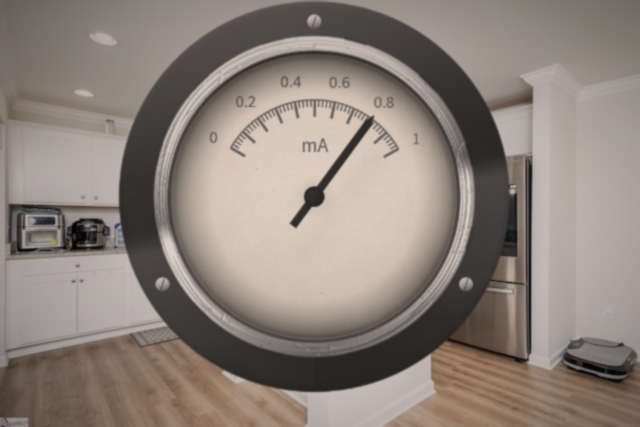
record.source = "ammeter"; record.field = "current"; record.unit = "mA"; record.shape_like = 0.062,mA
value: 0.8,mA
